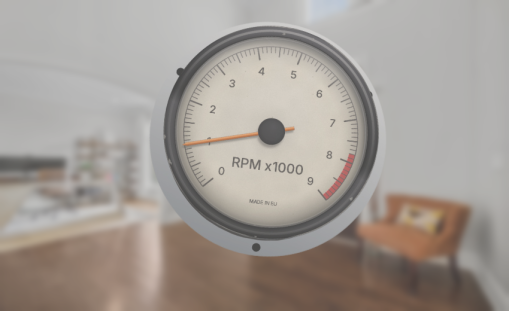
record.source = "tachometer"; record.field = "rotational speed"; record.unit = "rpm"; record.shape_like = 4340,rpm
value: 1000,rpm
